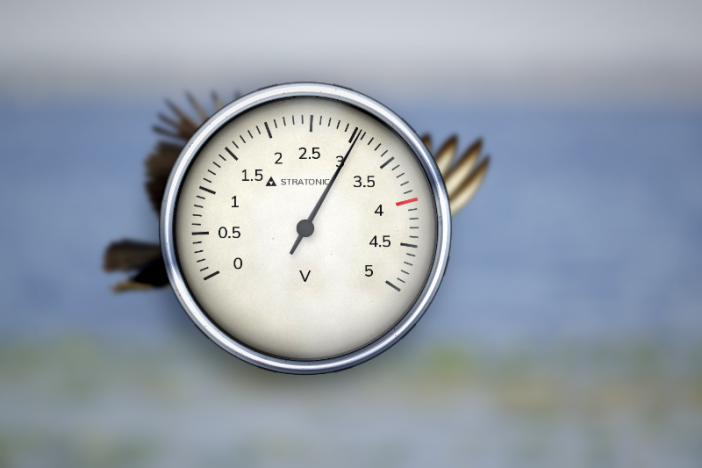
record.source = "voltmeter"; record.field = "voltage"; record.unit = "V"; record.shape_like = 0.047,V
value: 3.05,V
